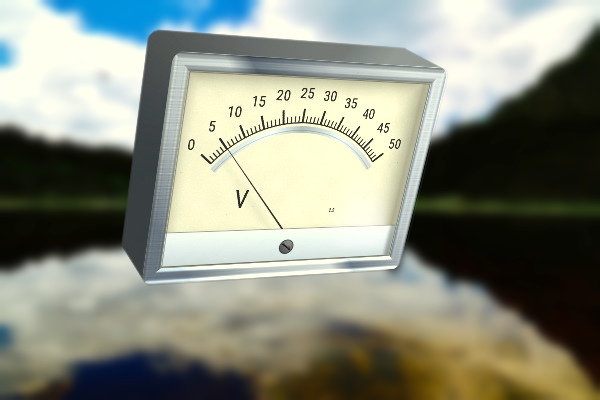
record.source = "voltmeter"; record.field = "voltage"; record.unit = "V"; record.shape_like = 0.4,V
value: 5,V
